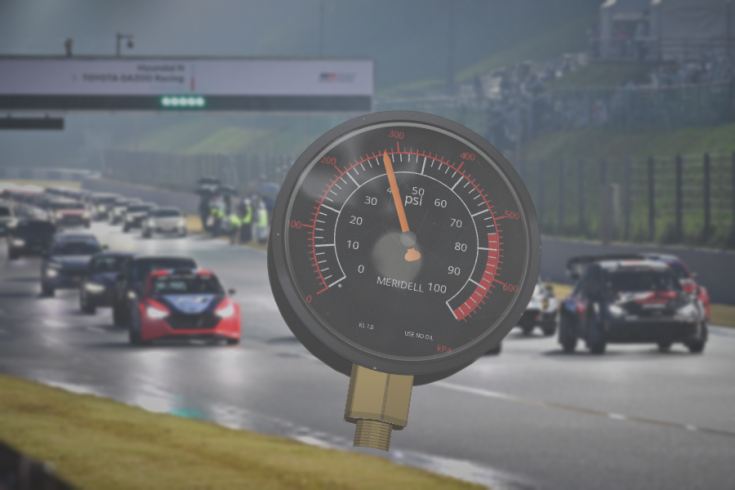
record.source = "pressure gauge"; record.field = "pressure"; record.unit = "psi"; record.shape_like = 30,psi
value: 40,psi
